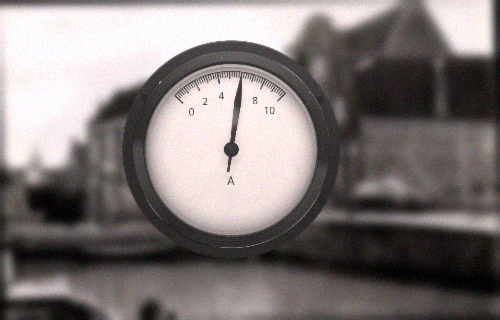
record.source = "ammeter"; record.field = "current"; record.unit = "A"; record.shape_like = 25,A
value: 6,A
